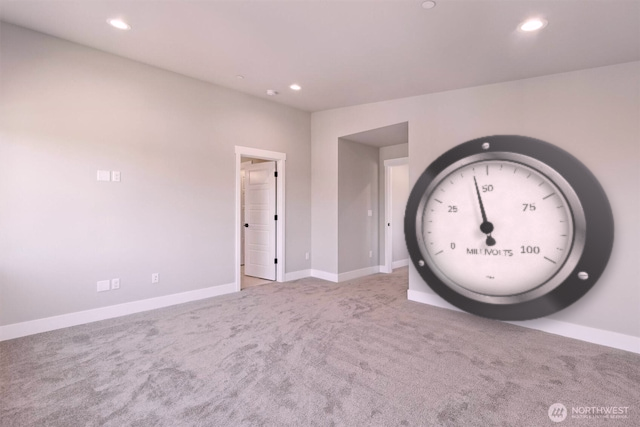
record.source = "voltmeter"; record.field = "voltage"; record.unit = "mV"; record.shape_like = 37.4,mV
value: 45,mV
